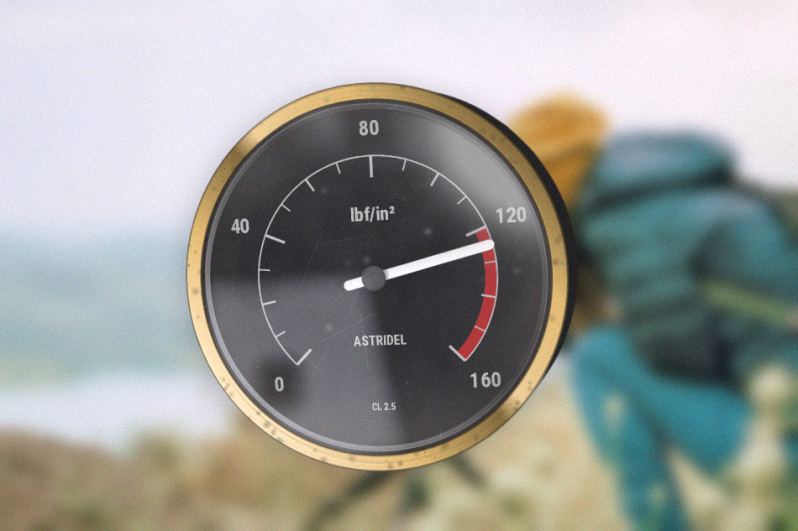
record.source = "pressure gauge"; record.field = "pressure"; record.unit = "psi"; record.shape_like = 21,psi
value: 125,psi
